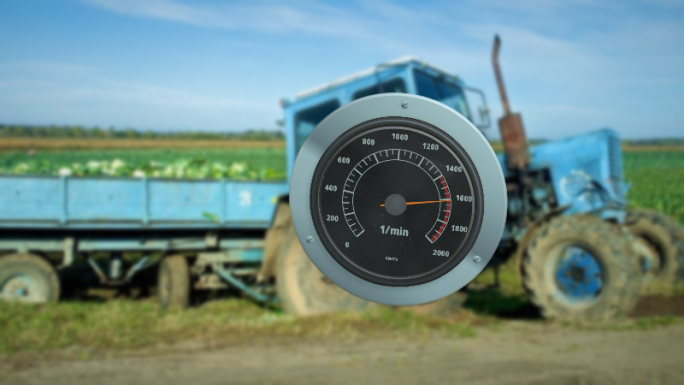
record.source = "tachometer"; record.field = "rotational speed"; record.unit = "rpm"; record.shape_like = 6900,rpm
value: 1600,rpm
